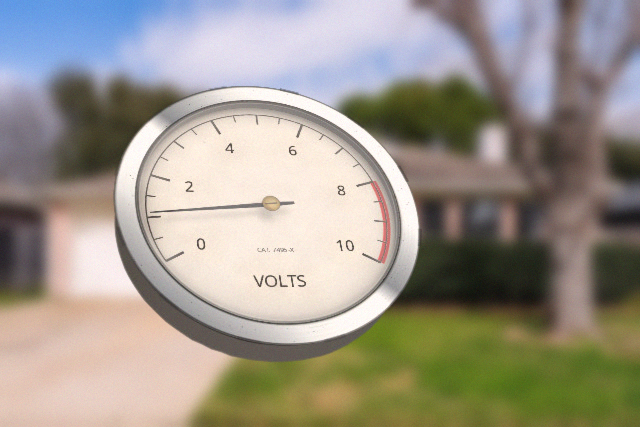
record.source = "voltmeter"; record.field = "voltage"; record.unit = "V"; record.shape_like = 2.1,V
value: 1,V
